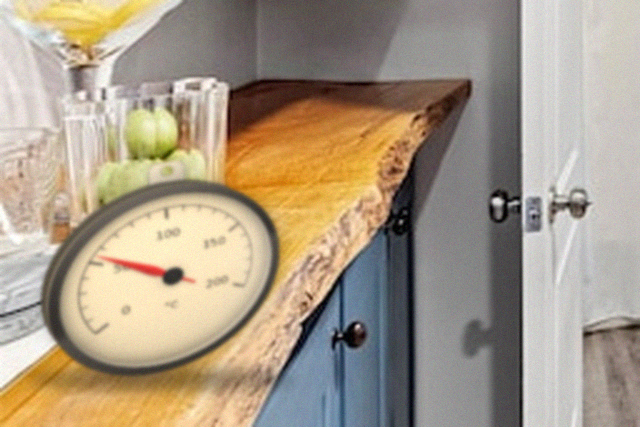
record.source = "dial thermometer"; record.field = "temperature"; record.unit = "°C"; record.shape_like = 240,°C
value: 55,°C
